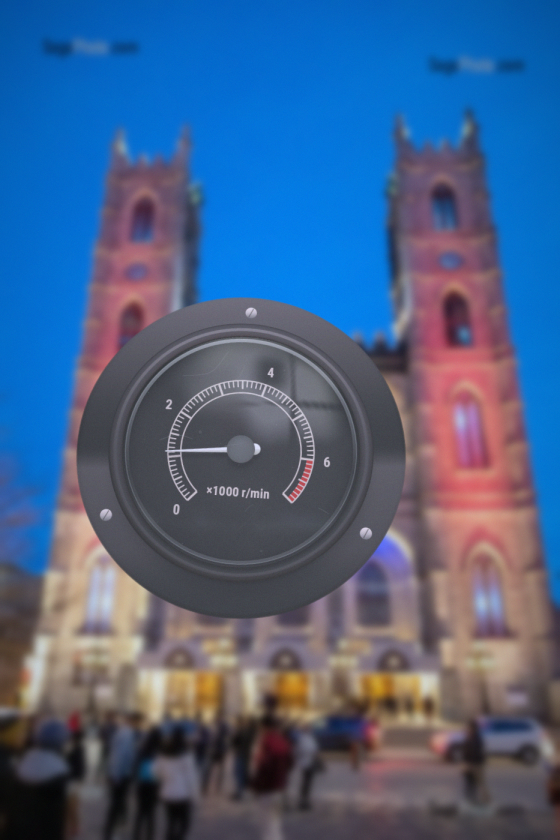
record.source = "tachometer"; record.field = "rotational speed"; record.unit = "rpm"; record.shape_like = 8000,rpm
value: 1100,rpm
